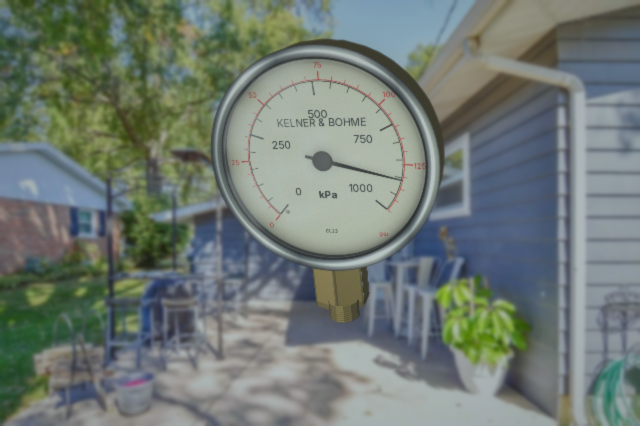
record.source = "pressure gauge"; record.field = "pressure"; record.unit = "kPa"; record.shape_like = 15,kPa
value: 900,kPa
